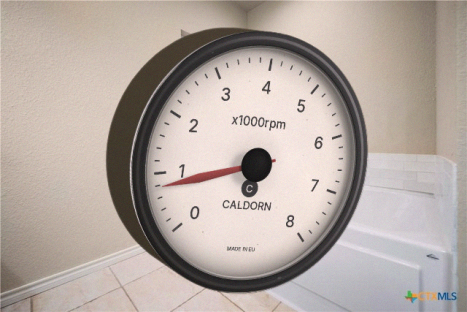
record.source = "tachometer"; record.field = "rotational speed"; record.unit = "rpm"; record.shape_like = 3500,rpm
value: 800,rpm
